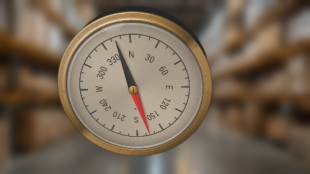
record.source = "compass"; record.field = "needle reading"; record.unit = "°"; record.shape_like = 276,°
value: 165,°
